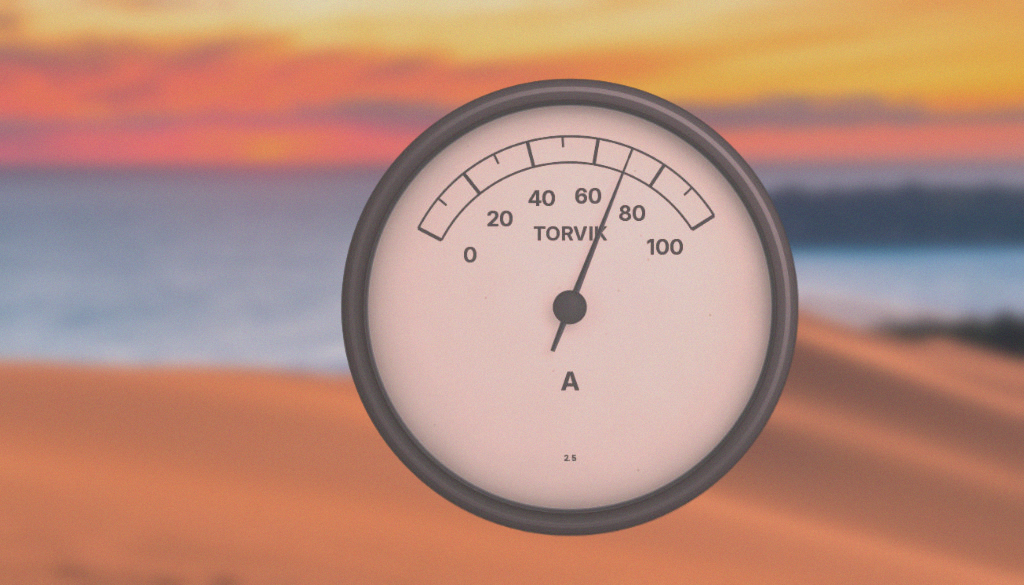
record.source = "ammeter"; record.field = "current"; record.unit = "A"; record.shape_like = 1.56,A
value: 70,A
